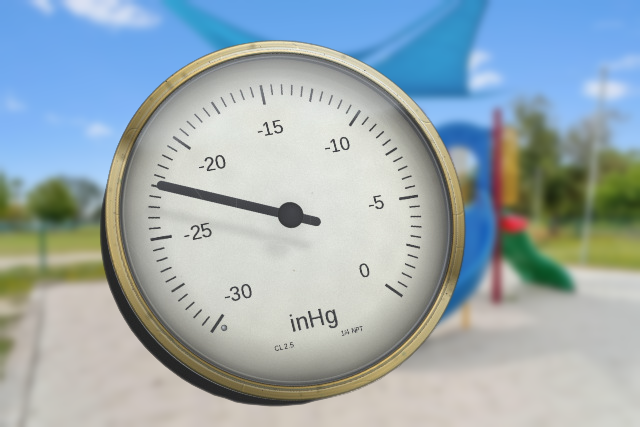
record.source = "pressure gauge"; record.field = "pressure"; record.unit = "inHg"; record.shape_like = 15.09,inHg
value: -22.5,inHg
